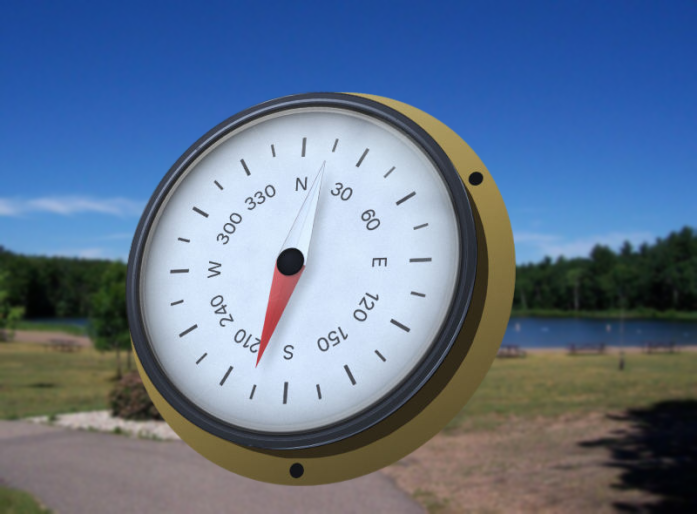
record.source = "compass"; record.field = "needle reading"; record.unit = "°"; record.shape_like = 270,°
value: 195,°
